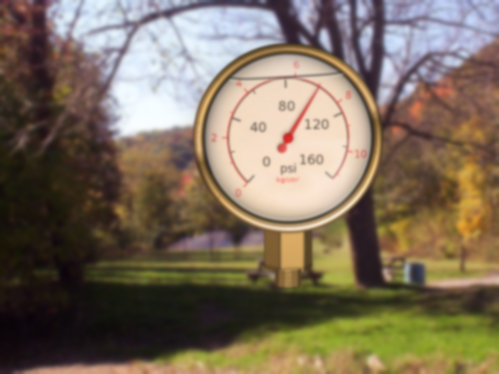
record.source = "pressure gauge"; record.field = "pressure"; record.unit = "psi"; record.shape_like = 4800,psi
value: 100,psi
